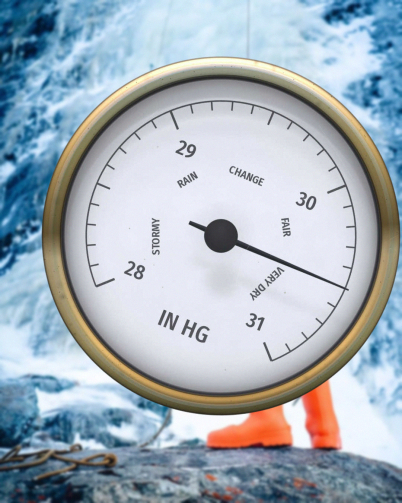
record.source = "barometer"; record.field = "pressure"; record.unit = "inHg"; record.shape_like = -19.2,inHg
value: 30.5,inHg
